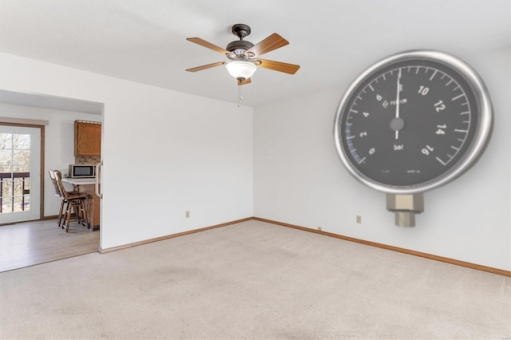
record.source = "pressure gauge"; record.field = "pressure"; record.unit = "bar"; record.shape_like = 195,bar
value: 8,bar
